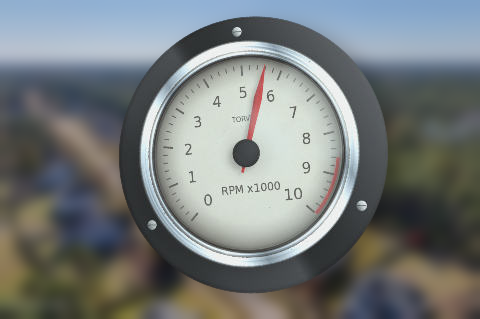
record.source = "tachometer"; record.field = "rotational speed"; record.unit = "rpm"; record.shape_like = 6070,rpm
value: 5600,rpm
